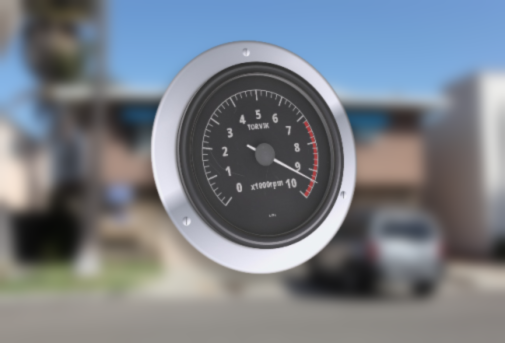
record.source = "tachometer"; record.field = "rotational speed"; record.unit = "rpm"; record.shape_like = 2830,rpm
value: 9400,rpm
